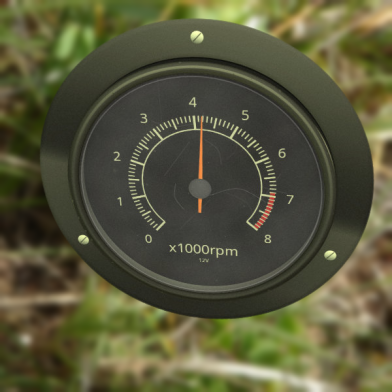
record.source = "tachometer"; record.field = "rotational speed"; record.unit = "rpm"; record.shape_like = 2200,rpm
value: 4200,rpm
